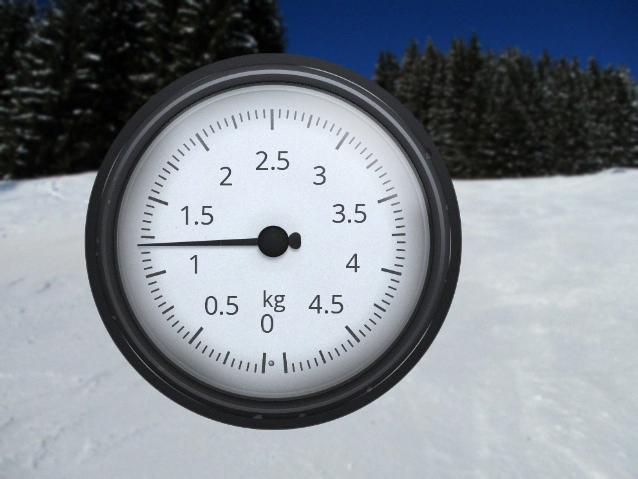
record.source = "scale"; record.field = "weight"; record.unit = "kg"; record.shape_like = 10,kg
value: 1.2,kg
